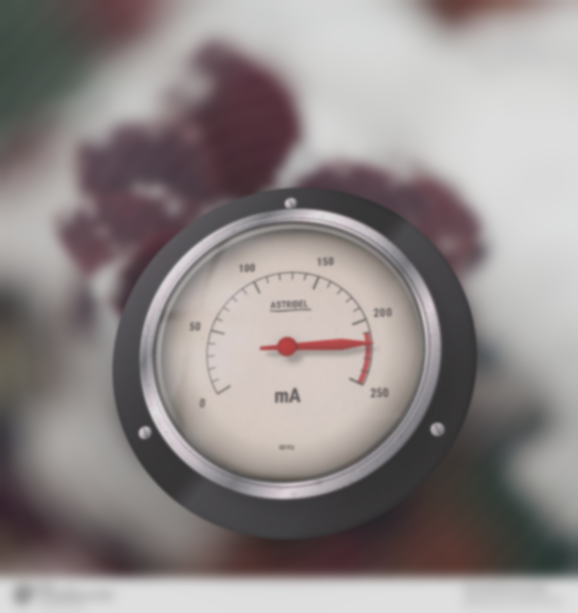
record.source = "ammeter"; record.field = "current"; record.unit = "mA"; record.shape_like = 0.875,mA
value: 220,mA
